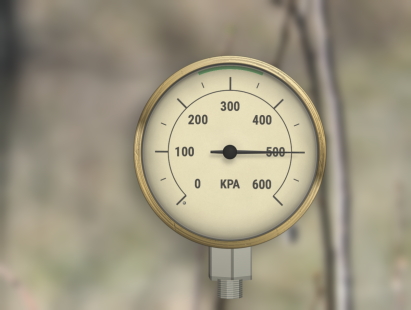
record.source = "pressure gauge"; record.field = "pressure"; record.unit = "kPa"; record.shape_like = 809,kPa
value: 500,kPa
